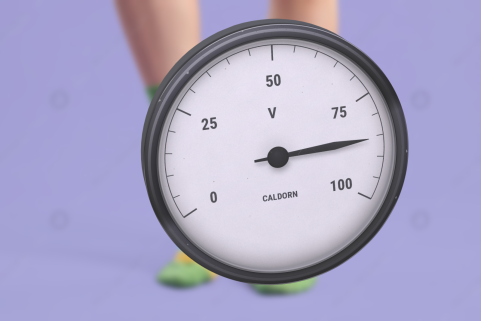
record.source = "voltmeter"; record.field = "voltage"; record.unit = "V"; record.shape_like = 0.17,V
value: 85,V
